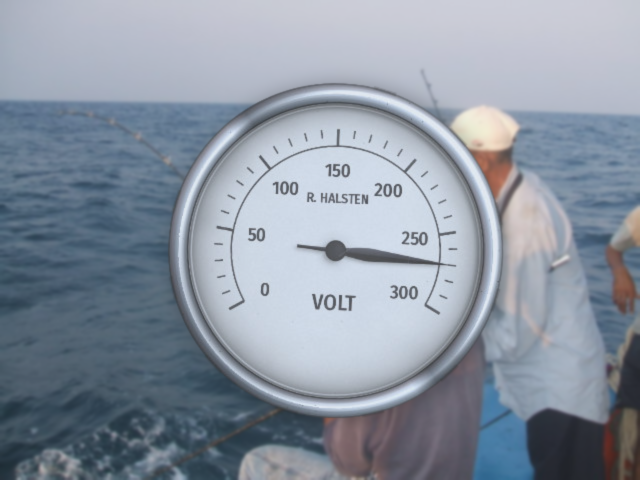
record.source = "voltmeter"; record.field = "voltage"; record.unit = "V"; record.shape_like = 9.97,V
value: 270,V
